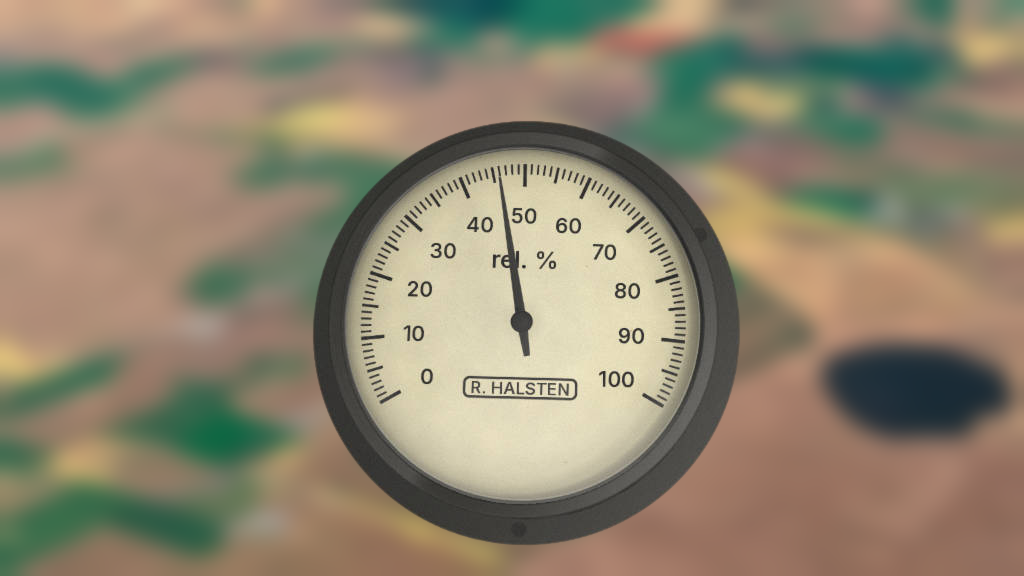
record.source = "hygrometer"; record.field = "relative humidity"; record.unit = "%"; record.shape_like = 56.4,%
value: 46,%
